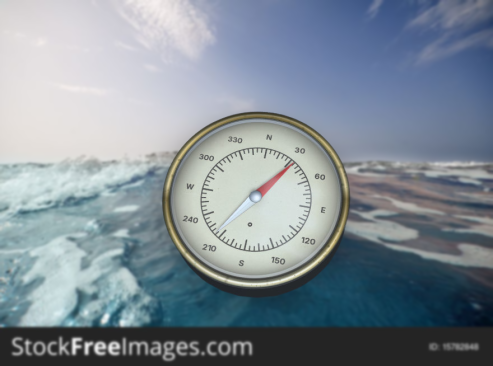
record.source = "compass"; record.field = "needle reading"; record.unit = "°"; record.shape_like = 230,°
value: 35,°
